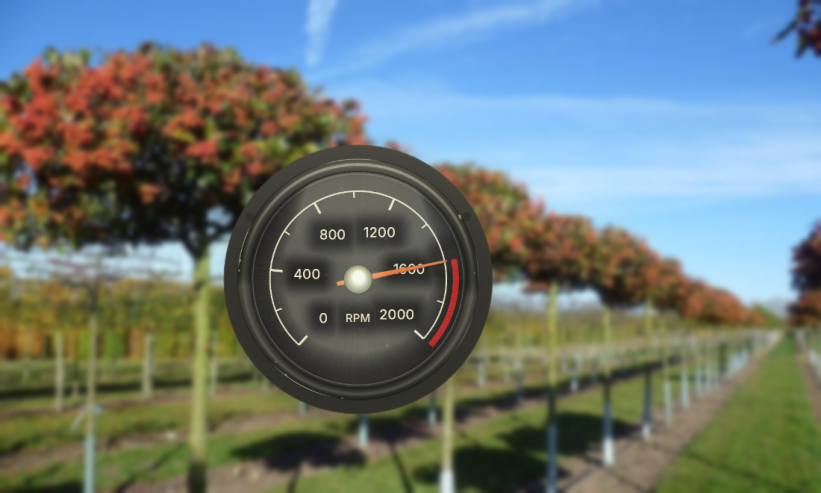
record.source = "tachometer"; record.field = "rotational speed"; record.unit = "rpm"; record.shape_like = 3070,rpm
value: 1600,rpm
